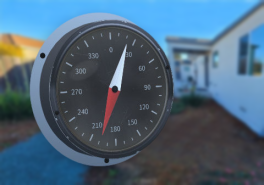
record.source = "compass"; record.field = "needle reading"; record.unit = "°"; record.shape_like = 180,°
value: 200,°
